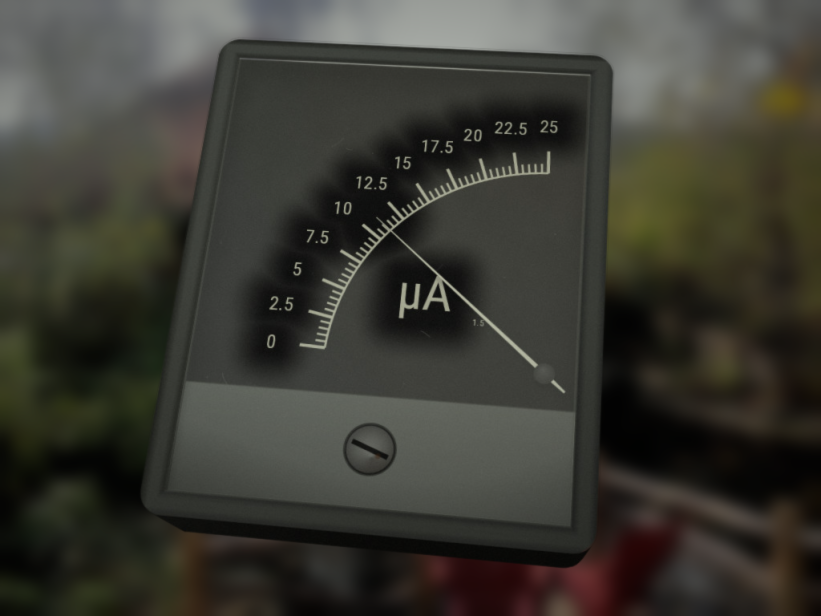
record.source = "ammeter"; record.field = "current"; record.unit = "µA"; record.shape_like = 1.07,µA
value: 11,µA
